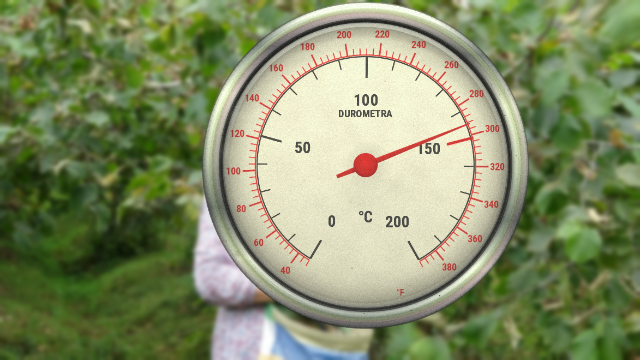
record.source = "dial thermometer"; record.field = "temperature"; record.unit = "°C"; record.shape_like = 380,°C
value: 145,°C
